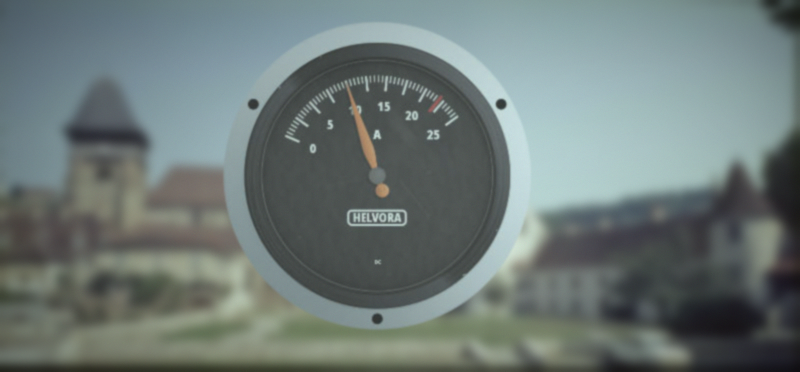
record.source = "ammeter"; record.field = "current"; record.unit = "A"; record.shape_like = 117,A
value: 10,A
